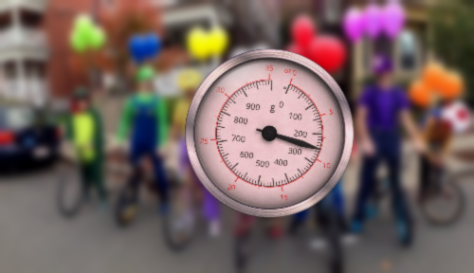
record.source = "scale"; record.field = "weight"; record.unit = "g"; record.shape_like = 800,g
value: 250,g
